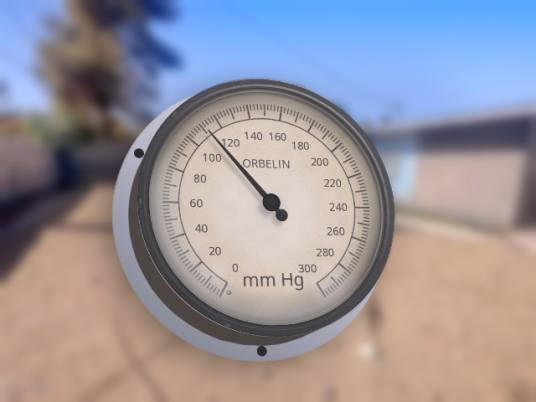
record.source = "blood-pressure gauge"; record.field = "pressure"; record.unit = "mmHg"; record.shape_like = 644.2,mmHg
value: 110,mmHg
